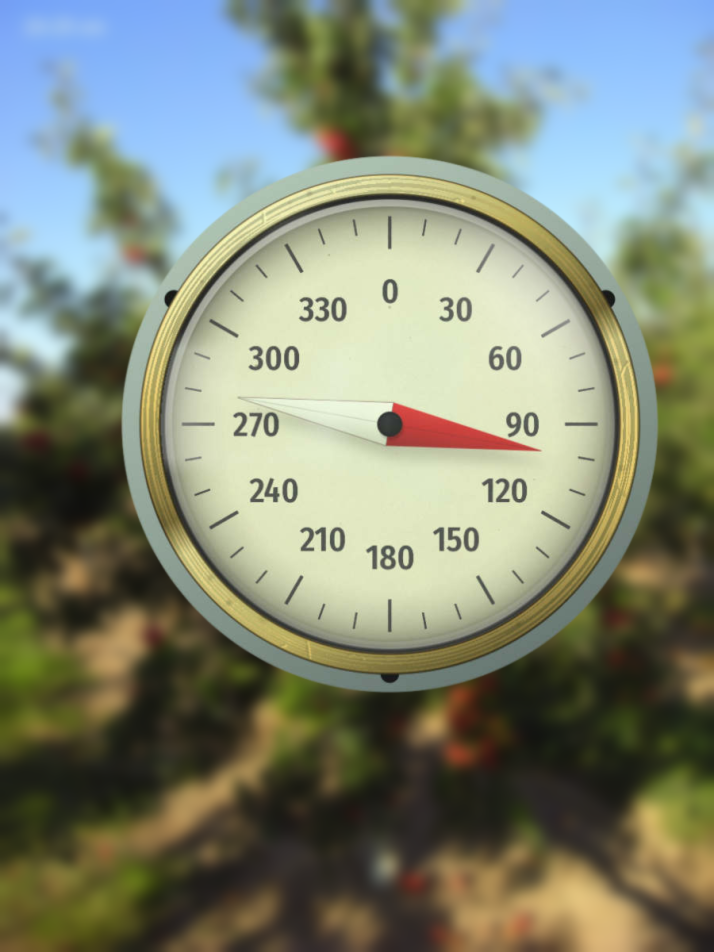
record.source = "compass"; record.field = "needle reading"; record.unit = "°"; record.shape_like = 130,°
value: 100,°
